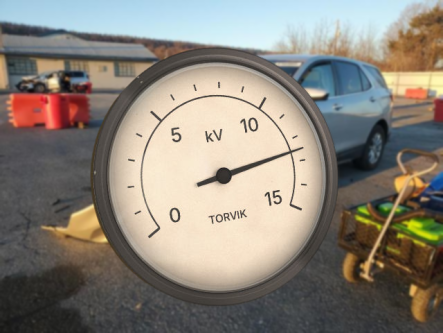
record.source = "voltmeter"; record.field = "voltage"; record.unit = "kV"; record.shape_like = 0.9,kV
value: 12.5,kV
